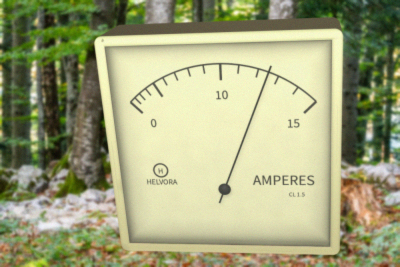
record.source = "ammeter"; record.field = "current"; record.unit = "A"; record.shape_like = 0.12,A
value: 12.5,A
